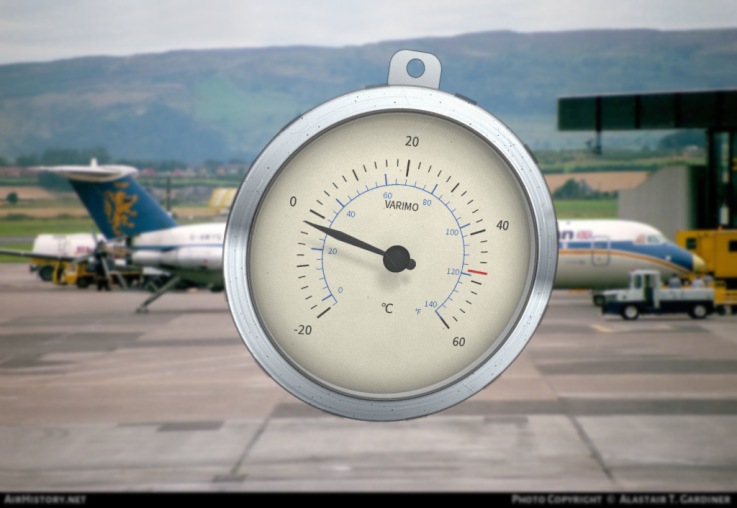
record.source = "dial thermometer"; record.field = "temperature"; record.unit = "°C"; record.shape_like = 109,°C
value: -2,°C
